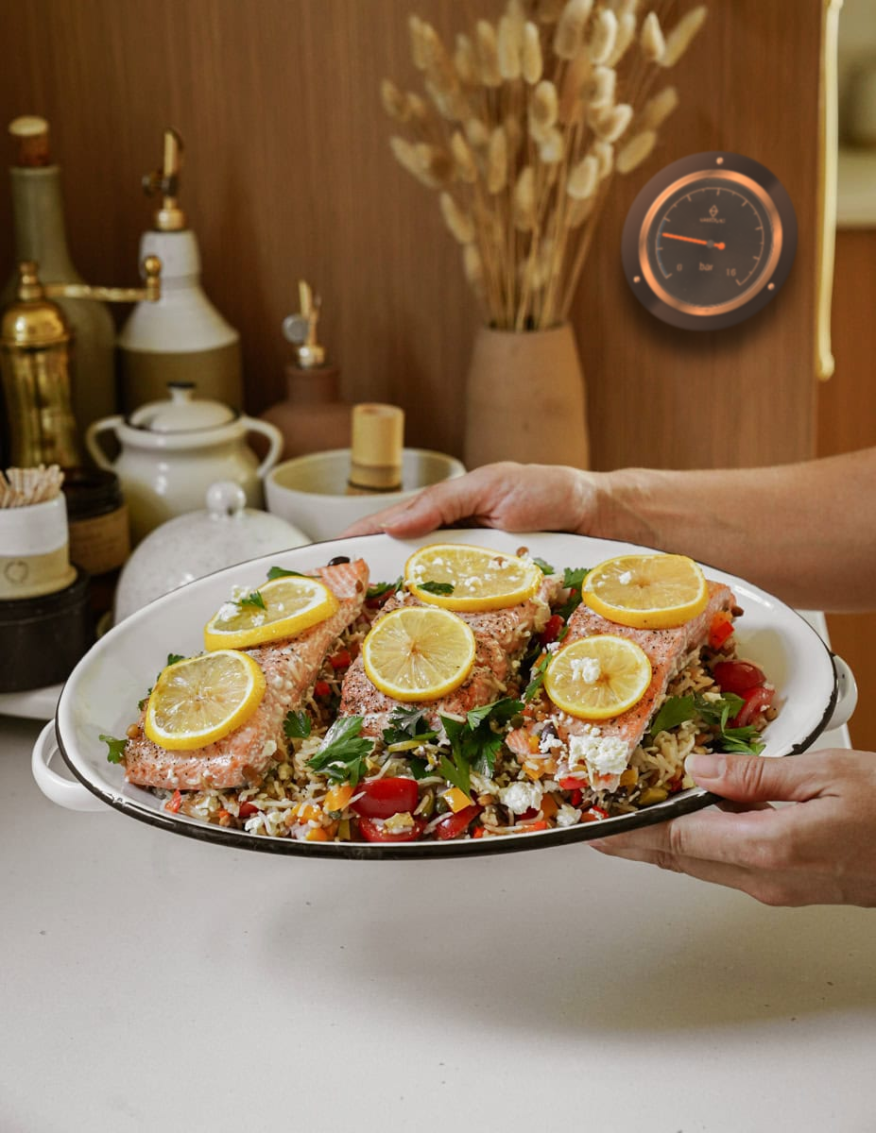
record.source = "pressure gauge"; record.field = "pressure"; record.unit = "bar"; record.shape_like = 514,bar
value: 3,bar
